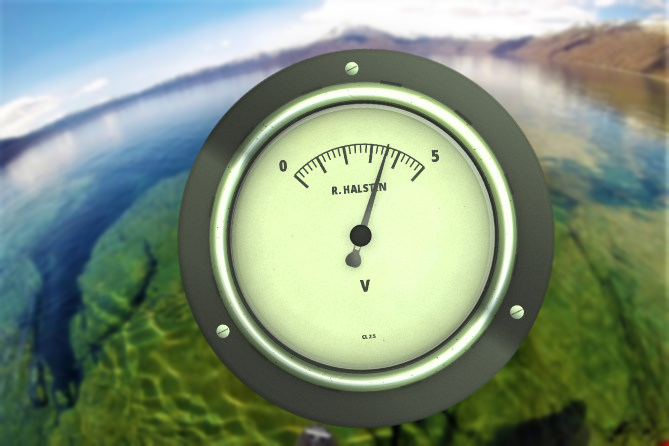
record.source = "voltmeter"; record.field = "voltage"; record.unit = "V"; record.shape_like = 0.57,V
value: 3.6,V
